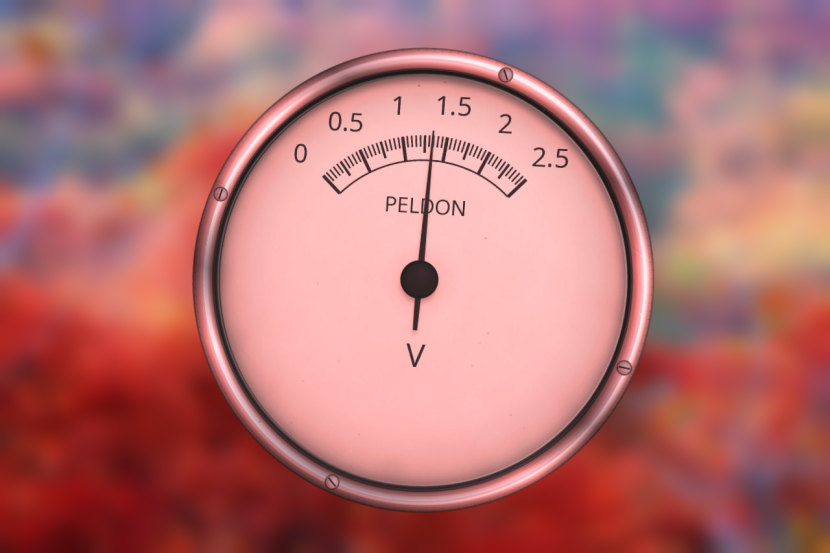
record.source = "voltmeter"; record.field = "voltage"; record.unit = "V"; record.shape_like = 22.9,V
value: 1.35,V
